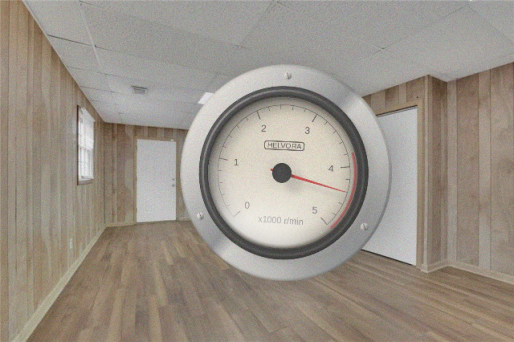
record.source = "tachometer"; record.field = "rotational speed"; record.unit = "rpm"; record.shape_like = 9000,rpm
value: 4400,rpm
